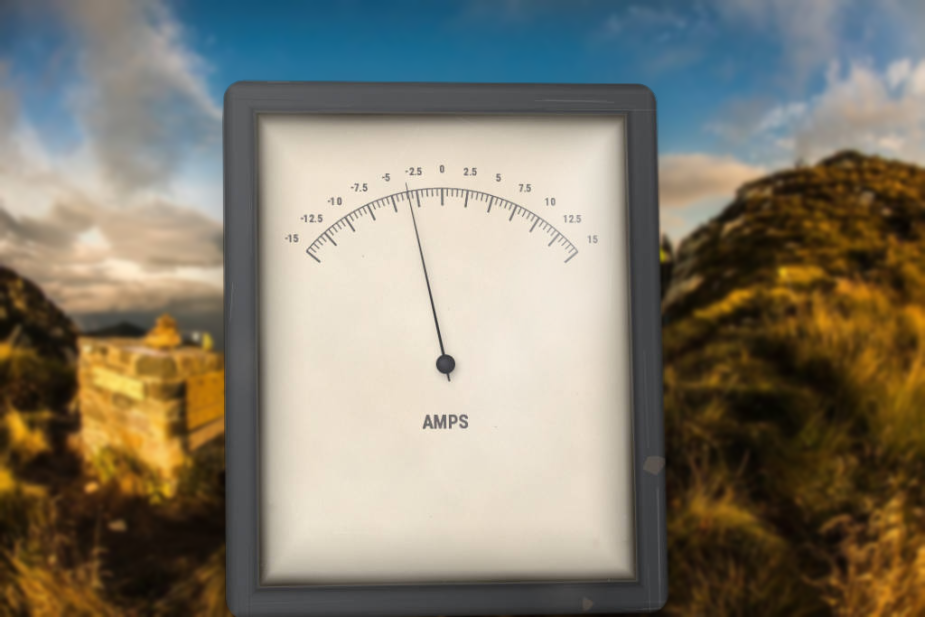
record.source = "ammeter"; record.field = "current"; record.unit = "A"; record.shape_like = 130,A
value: -3.5,A
